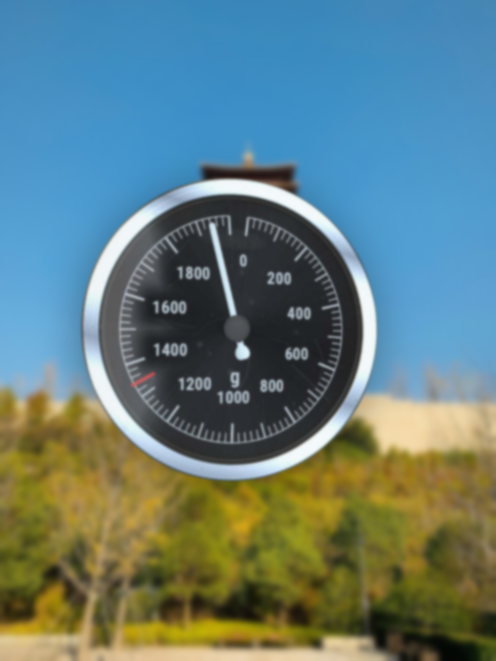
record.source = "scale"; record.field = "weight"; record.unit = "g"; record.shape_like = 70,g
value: 1940,g
